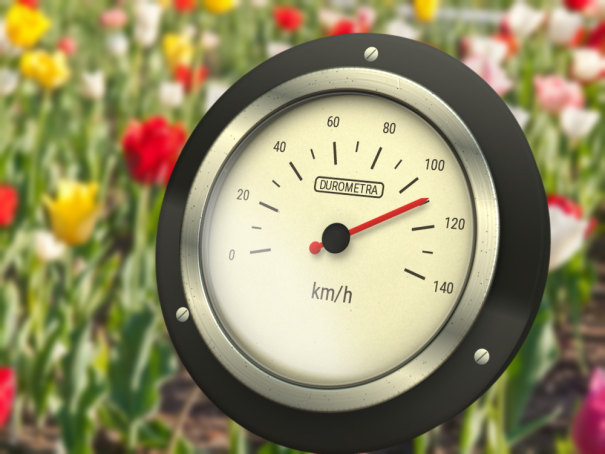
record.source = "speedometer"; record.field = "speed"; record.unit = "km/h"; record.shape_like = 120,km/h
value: 110,km/h
